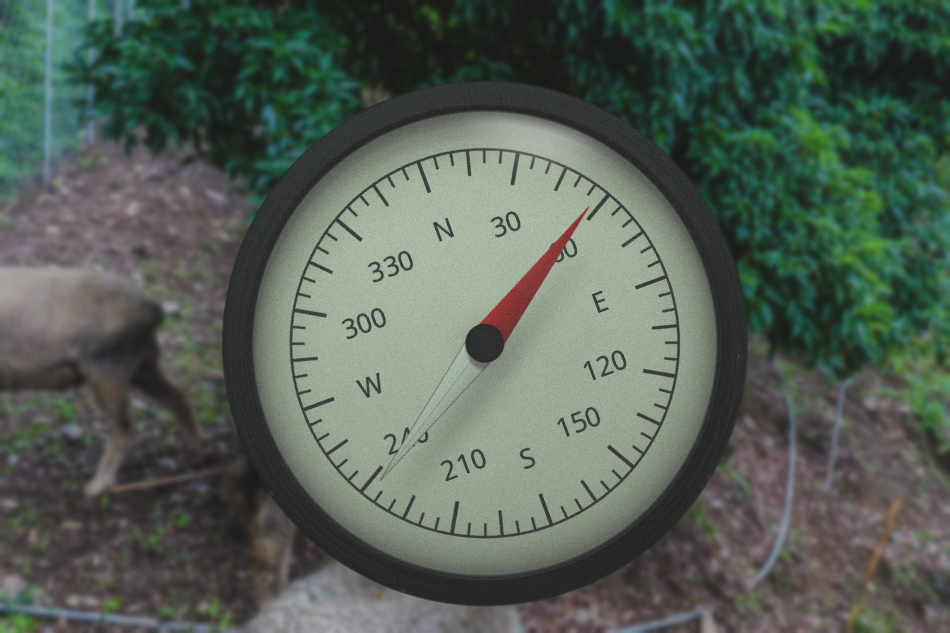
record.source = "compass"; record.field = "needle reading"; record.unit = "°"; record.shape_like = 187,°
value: 57.5,°
